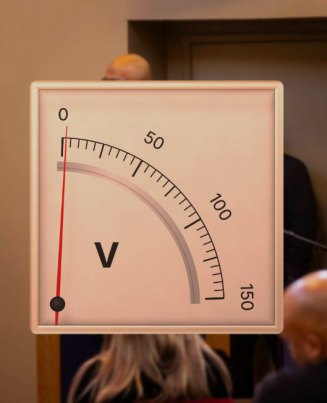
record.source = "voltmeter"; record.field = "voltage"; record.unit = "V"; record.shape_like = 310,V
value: 2.5,V
